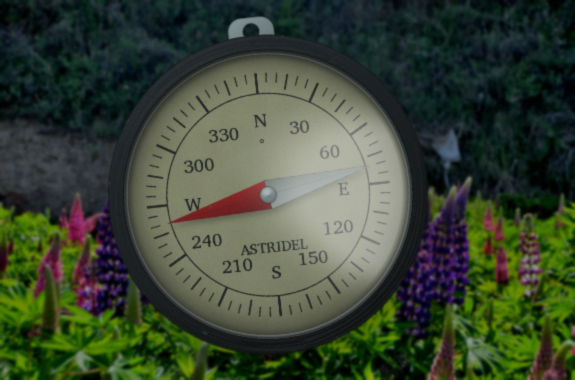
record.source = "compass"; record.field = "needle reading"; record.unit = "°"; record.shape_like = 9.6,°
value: 260,°
